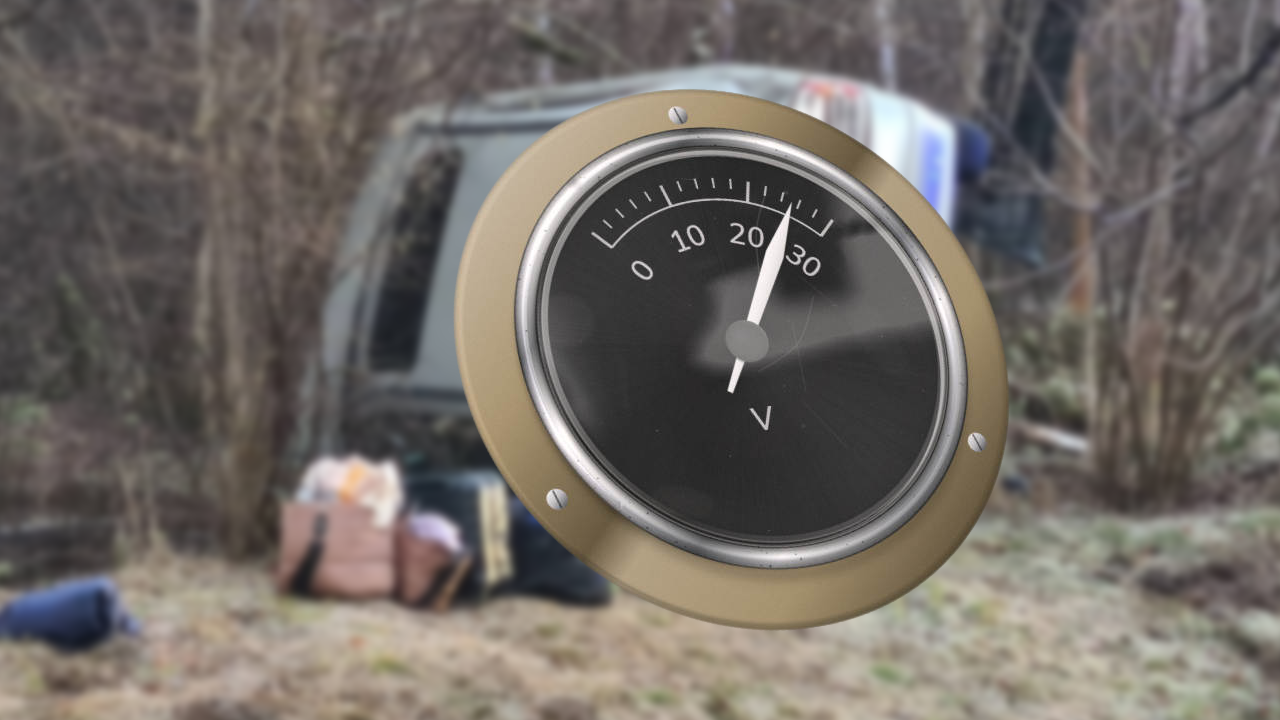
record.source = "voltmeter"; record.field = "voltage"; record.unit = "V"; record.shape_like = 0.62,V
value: 25,V
